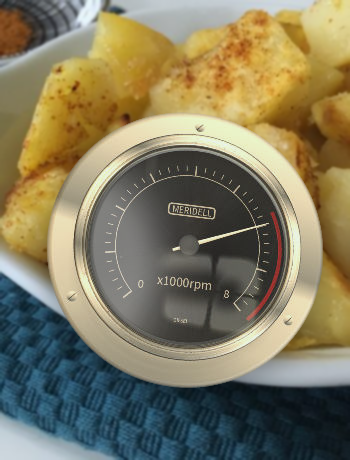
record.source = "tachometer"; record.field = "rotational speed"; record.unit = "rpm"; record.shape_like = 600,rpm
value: 6000,rpm
